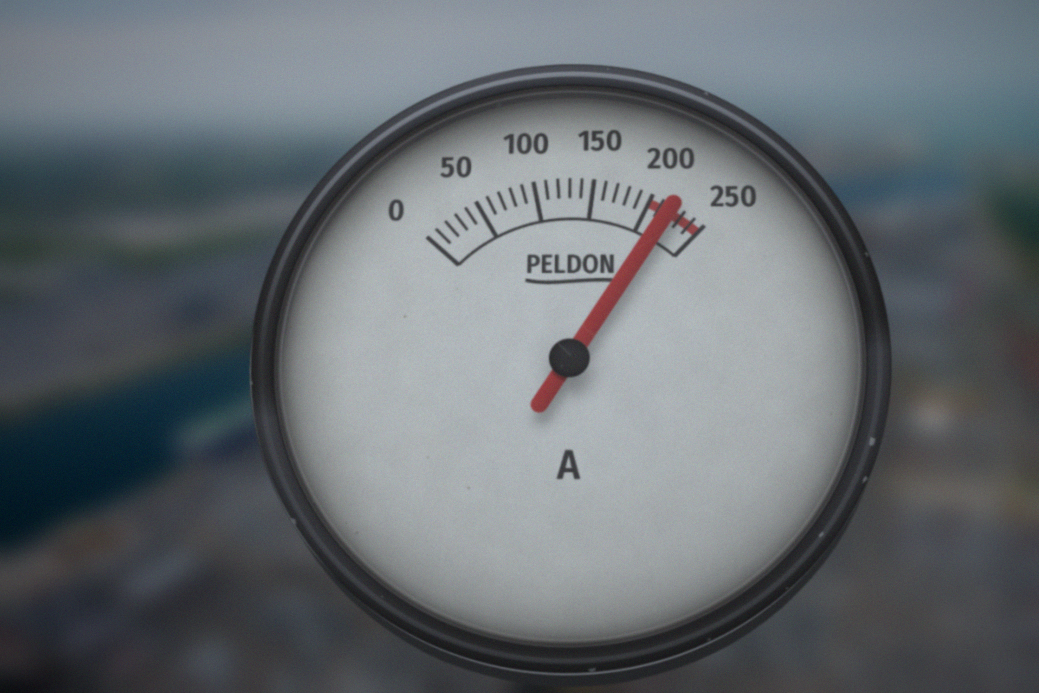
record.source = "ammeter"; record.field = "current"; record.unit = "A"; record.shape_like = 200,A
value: 220,A
